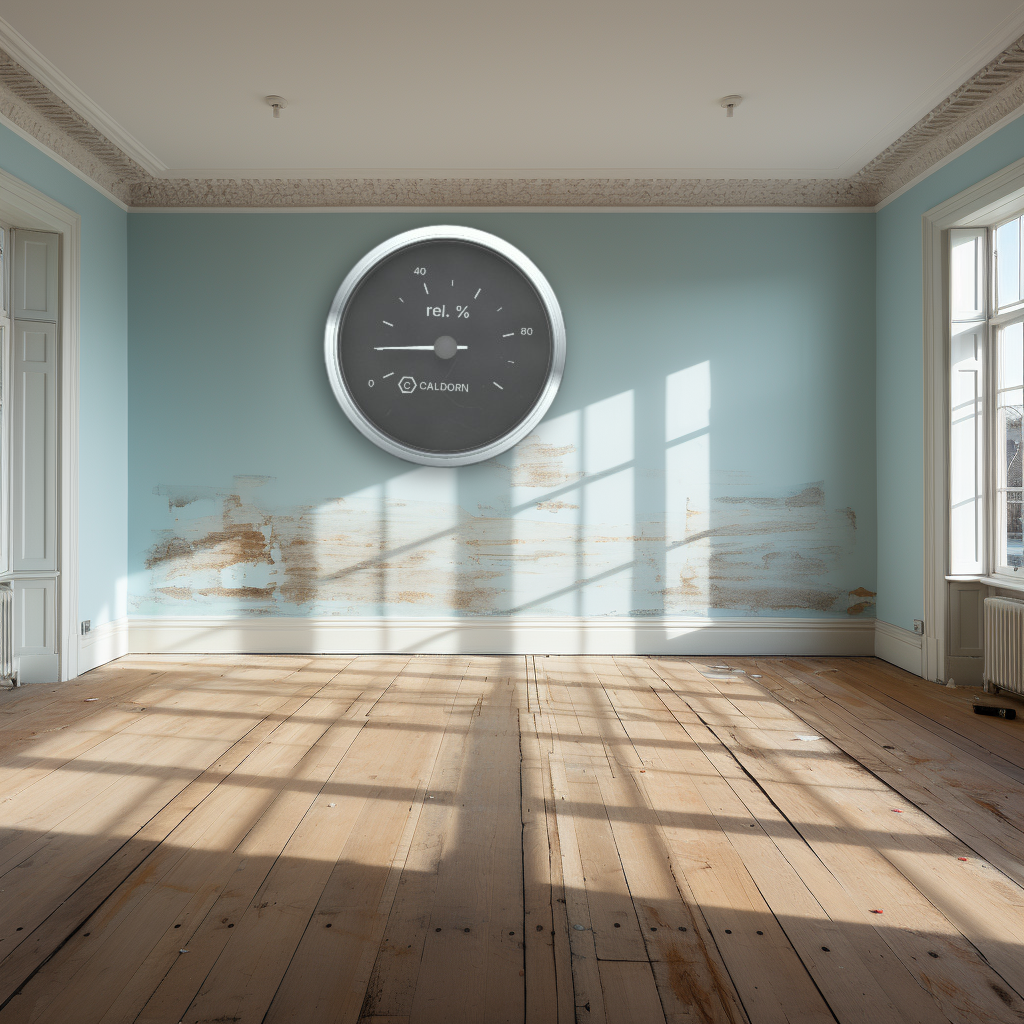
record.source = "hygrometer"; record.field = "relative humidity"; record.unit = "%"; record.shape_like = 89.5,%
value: 10,%
